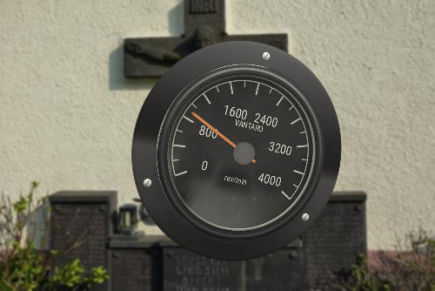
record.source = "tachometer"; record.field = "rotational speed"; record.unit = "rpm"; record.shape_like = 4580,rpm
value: 900,rpm
